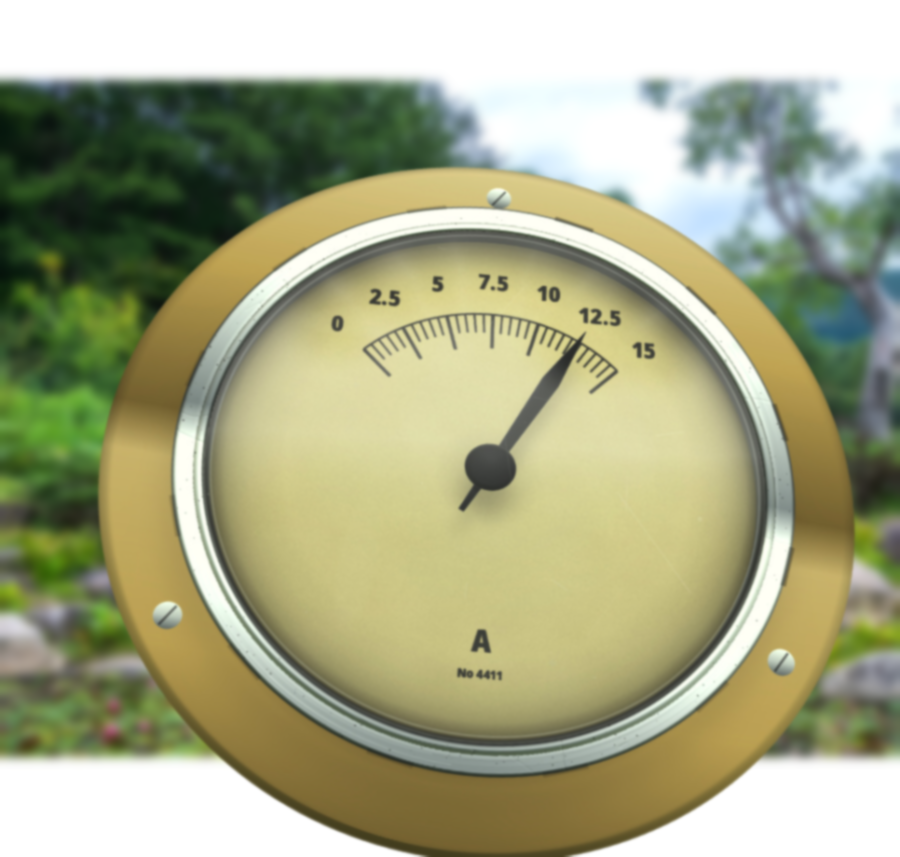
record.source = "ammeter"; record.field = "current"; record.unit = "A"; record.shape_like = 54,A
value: 12.5,A
